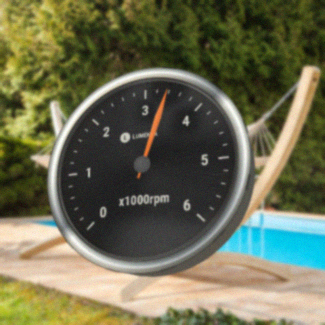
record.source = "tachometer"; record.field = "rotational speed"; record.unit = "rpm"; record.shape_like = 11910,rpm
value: 3400,rpm
